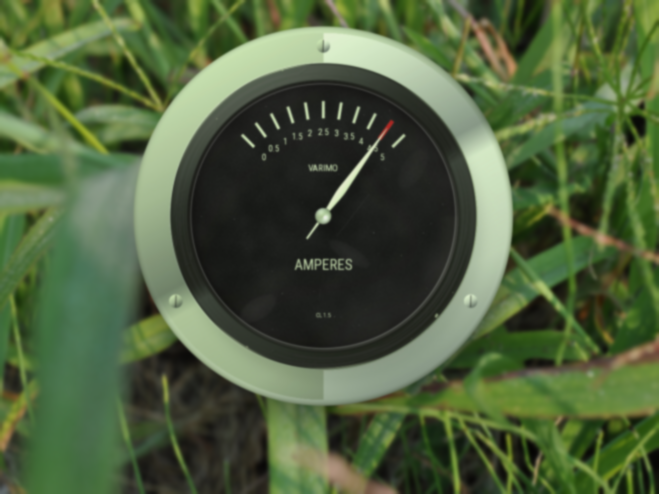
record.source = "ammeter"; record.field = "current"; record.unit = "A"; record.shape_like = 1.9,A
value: 4.5,A
